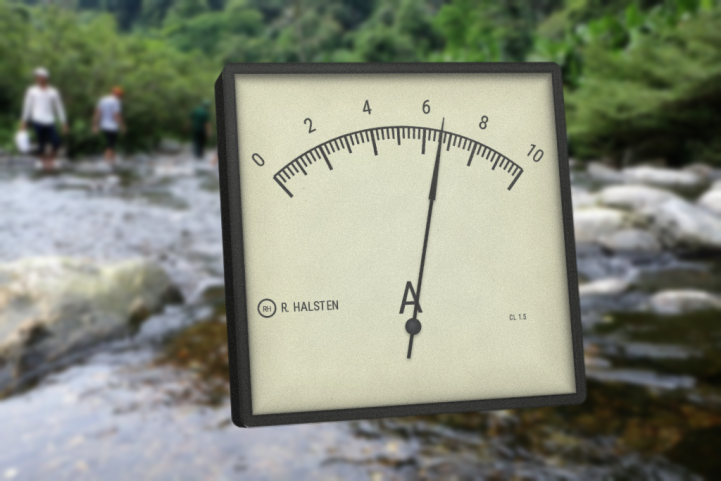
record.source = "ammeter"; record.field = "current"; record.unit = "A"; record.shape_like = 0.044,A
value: 6.6,A
